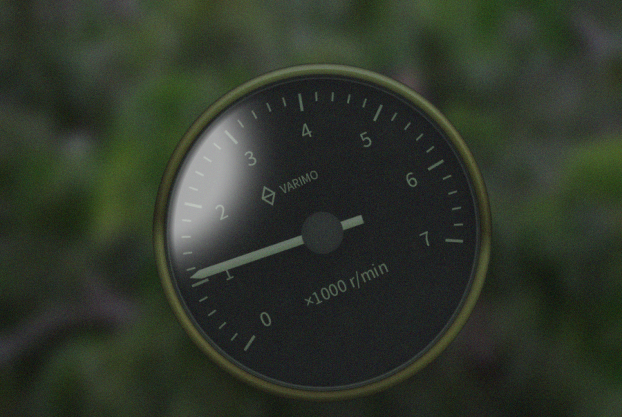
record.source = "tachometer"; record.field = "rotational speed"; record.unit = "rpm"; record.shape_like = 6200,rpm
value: 1100,rpm
